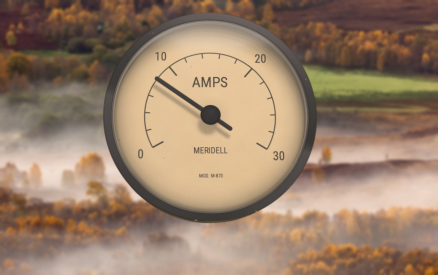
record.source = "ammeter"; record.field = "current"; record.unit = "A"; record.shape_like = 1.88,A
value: 8,A
